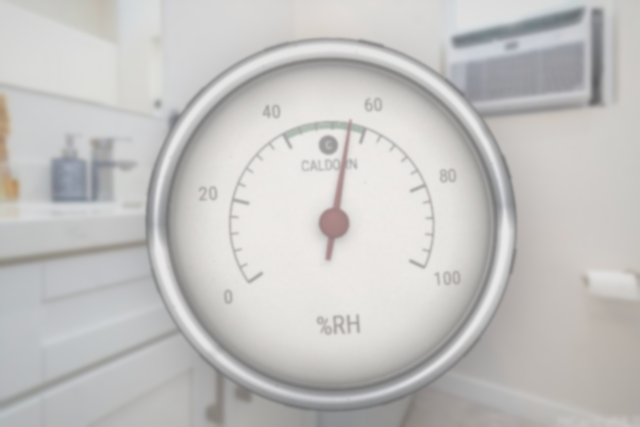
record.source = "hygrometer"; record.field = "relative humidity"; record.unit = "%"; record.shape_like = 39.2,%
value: 56,%
